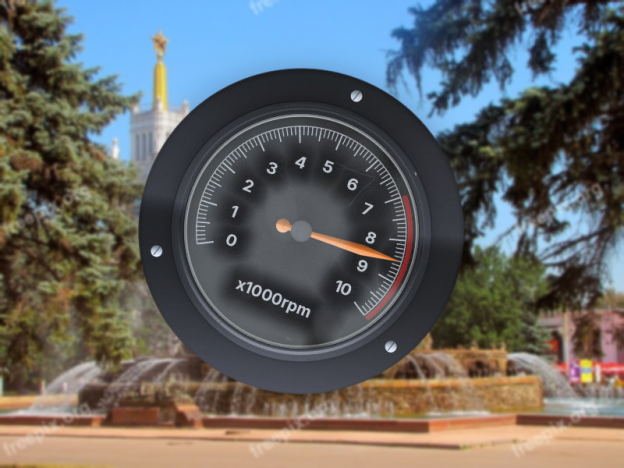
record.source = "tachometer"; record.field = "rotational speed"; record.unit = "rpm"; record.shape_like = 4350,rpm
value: 8500,rpm
